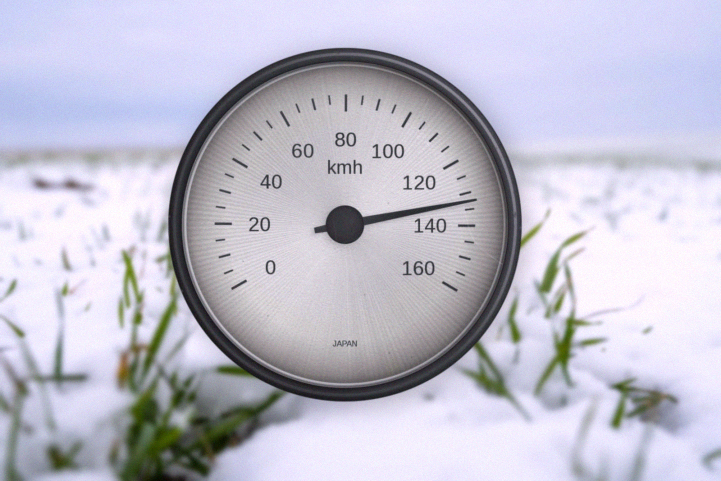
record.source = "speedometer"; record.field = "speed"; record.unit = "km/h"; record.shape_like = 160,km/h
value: 132.5,km/h
